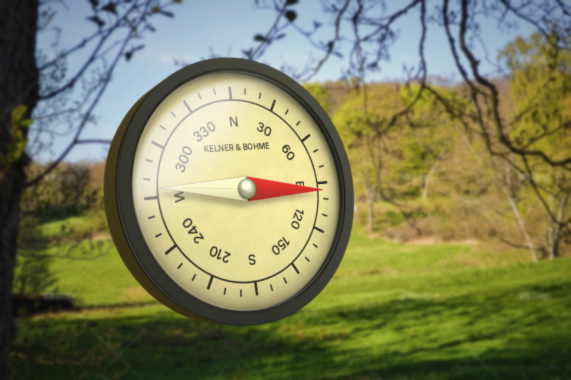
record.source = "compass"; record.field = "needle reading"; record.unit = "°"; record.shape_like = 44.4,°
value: 95,°
